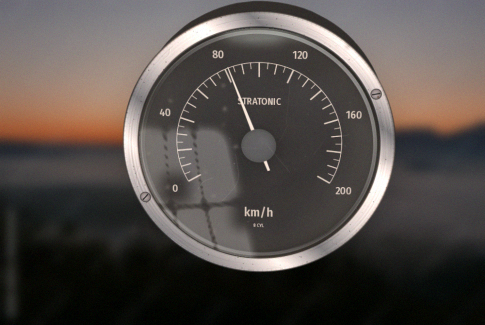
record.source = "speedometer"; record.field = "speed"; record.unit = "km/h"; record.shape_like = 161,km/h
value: 82.5,km/h
